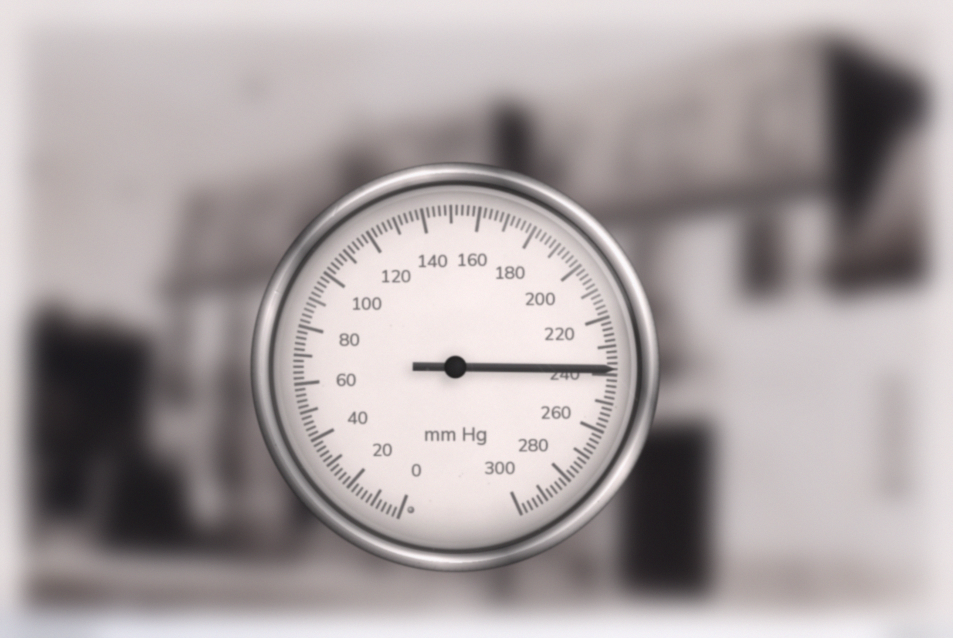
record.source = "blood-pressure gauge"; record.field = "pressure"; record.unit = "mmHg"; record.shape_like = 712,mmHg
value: 238,mmHg
